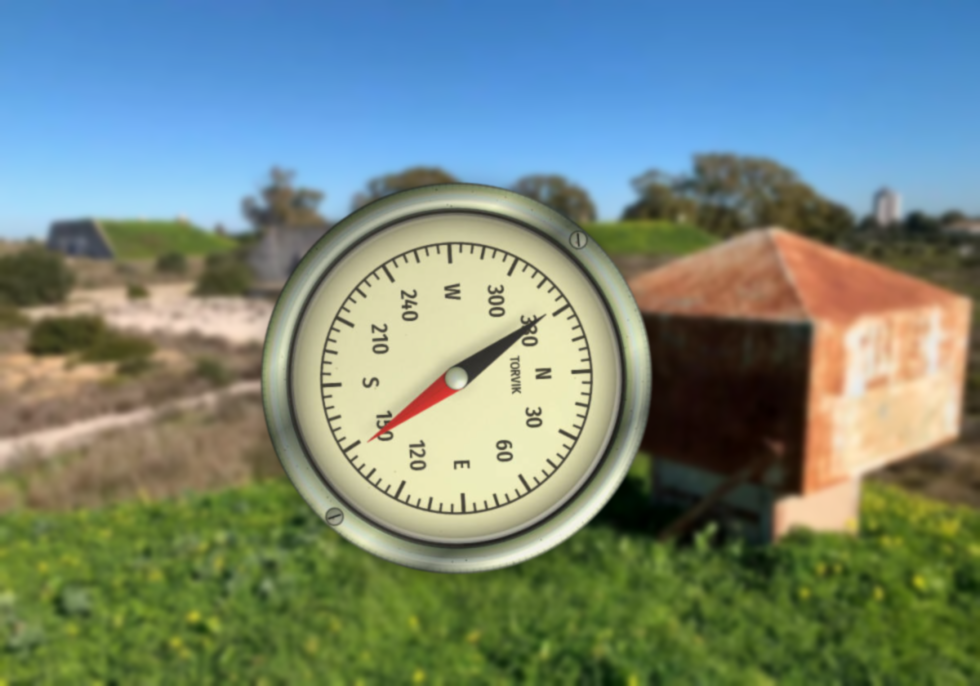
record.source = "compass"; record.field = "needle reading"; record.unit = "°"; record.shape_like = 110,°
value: 147.5,°
